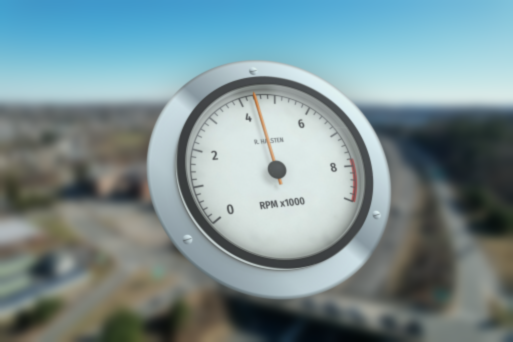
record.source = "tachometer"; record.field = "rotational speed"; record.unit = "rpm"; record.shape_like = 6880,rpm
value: 4400,rpm
